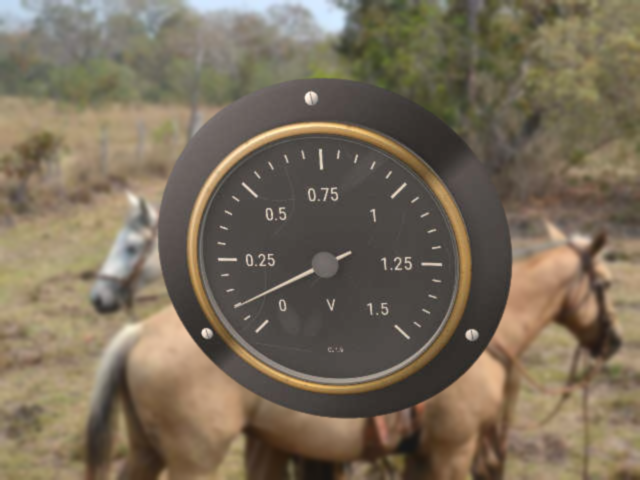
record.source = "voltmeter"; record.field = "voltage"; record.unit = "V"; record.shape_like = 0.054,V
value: 0.1,V
